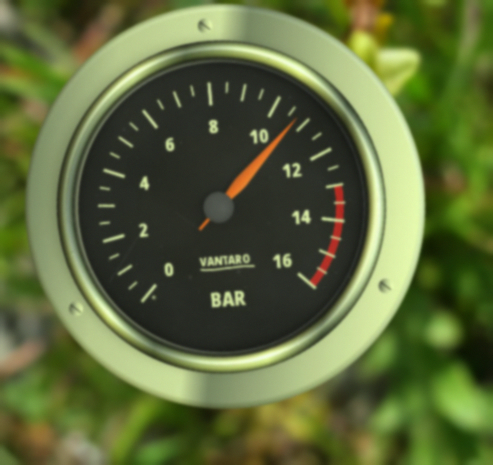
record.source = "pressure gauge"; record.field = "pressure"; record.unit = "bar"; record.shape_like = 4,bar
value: 10.75,bar
